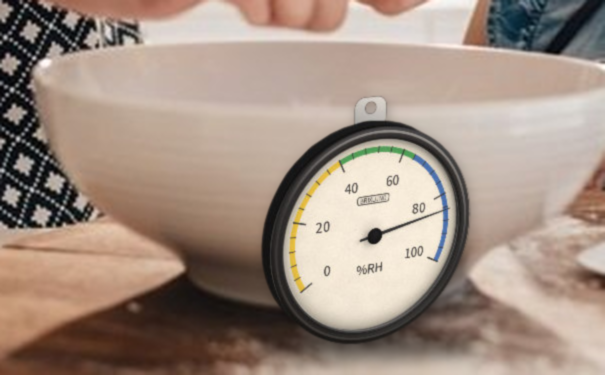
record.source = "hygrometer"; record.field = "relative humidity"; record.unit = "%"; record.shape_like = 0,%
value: 84,%
